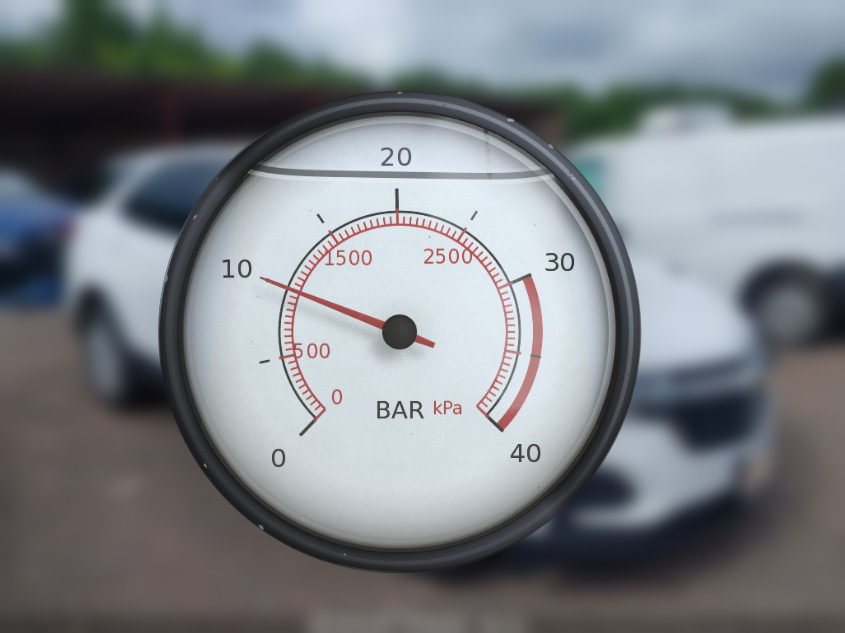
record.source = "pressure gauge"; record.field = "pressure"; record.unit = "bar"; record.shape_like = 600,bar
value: 10,bar
